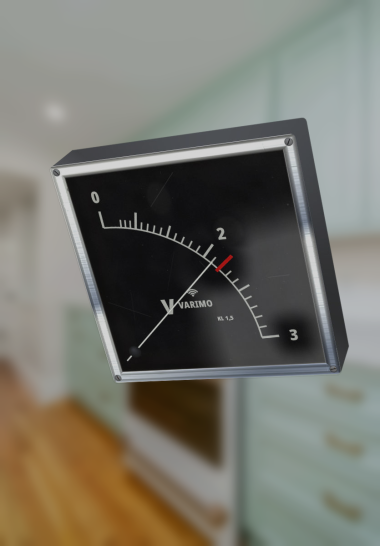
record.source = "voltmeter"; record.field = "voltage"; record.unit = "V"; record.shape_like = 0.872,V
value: 2.1,V
